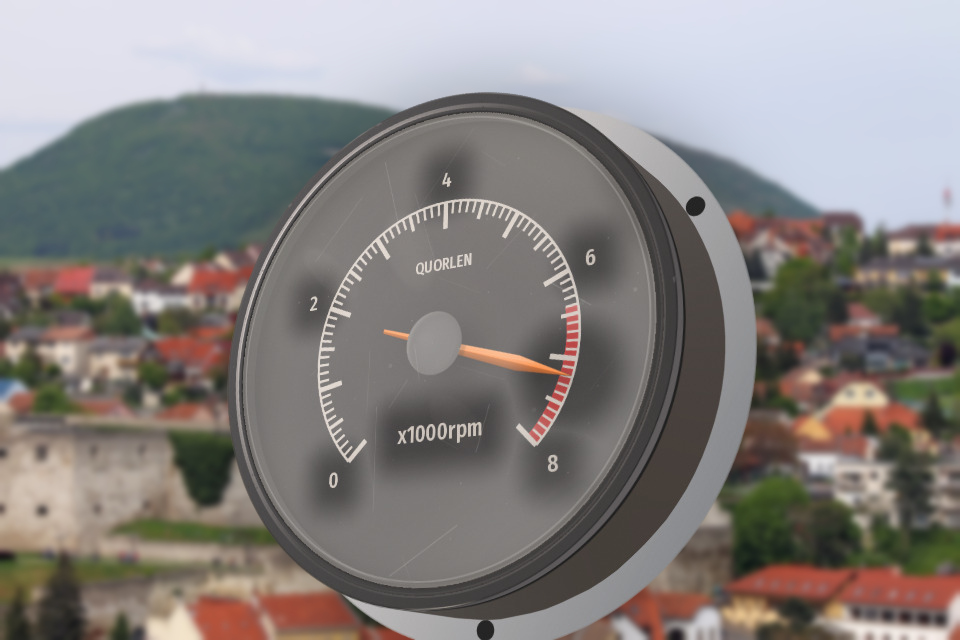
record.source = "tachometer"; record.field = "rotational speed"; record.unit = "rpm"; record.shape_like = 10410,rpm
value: 7200,rpm
